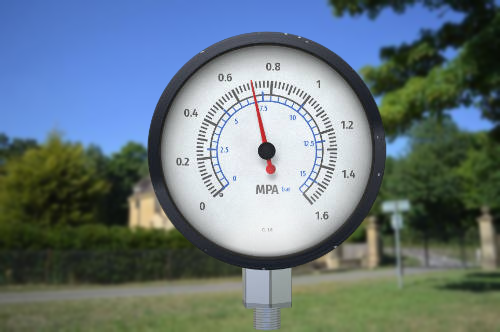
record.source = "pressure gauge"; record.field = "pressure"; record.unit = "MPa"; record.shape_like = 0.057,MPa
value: 0.7,MPa
